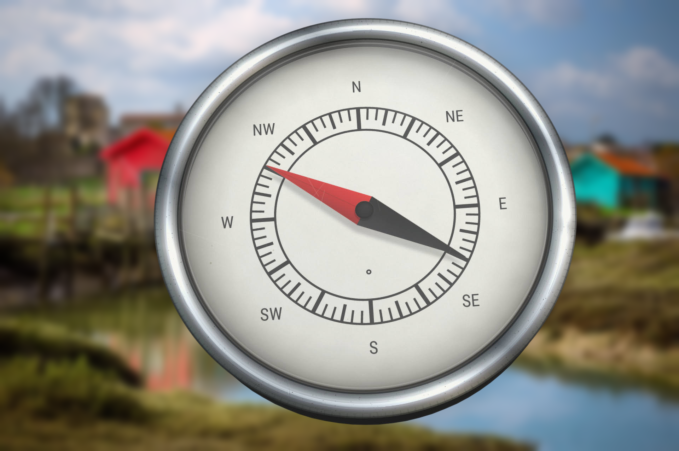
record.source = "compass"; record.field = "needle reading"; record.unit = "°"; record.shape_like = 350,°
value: 300,°
